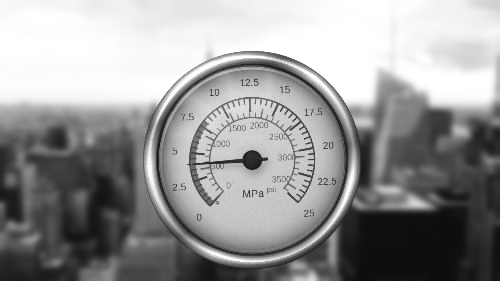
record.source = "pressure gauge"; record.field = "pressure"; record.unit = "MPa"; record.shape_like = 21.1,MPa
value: 4,MPa
